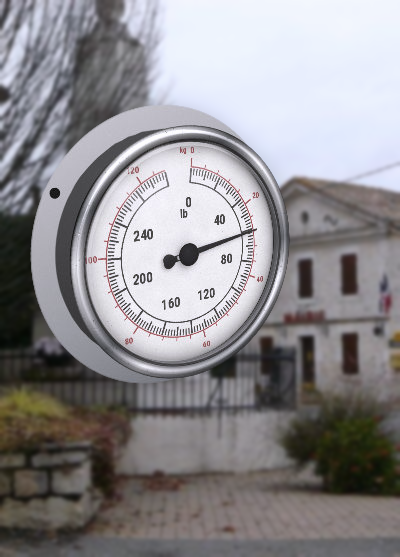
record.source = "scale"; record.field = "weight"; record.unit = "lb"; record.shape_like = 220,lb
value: 60,lb
